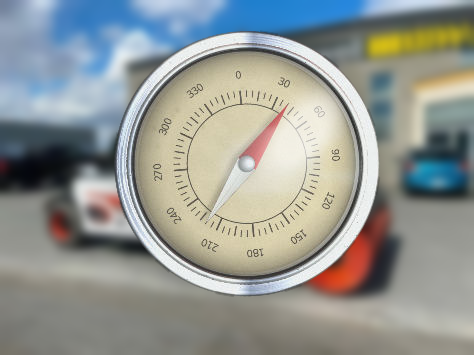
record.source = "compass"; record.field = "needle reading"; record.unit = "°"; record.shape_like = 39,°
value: 40,°
